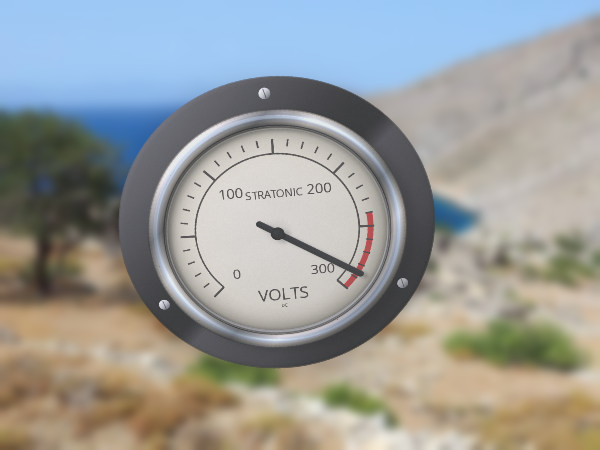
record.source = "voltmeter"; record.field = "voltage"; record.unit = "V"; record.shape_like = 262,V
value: 285,V
